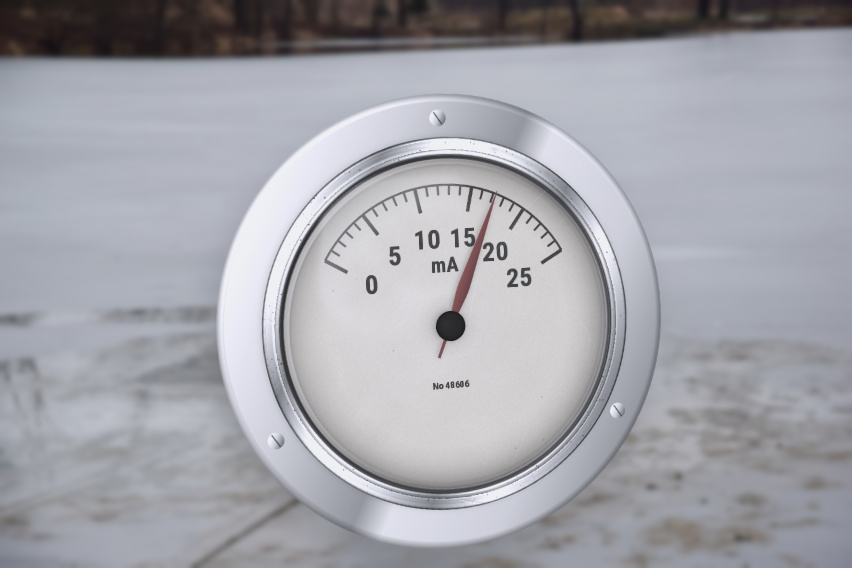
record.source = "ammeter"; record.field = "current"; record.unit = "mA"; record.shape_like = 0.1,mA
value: 17,mA
